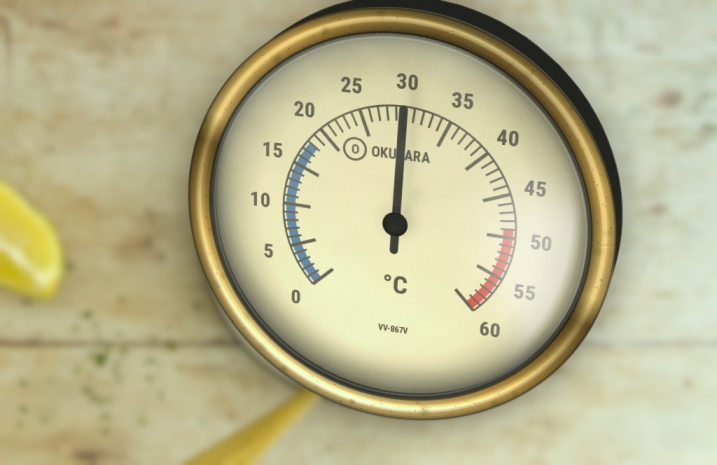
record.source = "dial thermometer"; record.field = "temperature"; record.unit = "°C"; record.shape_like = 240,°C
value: 30,°C
